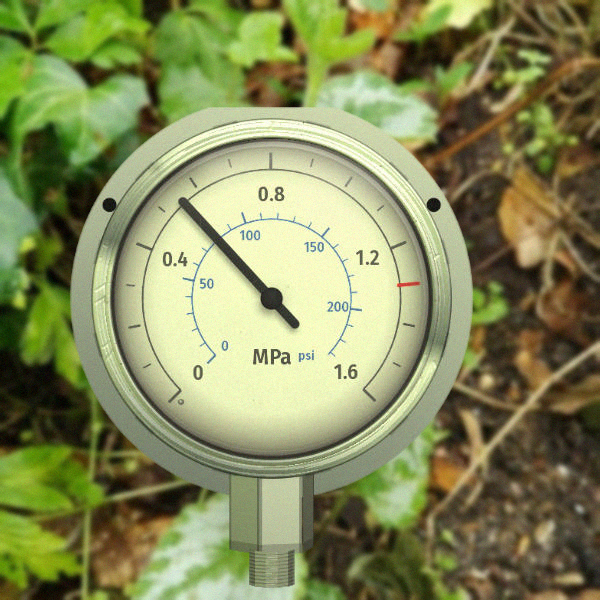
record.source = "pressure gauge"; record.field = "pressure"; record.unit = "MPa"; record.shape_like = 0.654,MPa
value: 0.55,MPa
